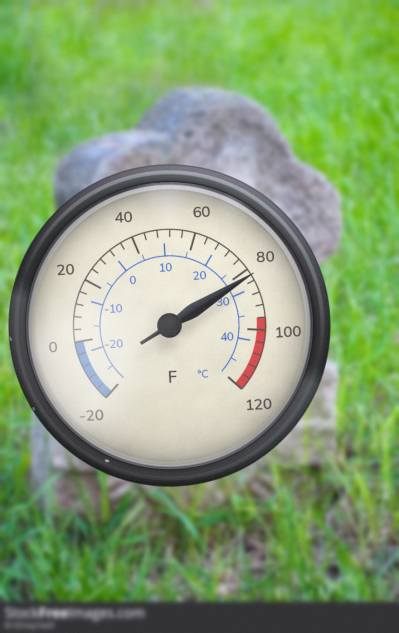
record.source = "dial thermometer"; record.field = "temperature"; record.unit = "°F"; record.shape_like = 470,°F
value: 82,°F
